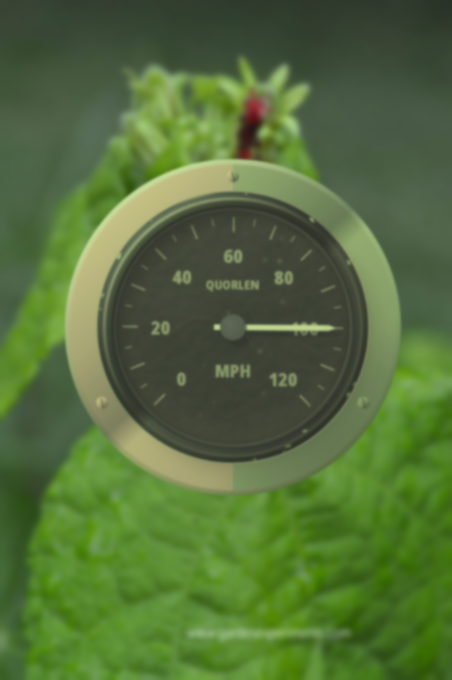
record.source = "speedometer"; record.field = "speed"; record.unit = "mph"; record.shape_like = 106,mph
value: 100,mph
